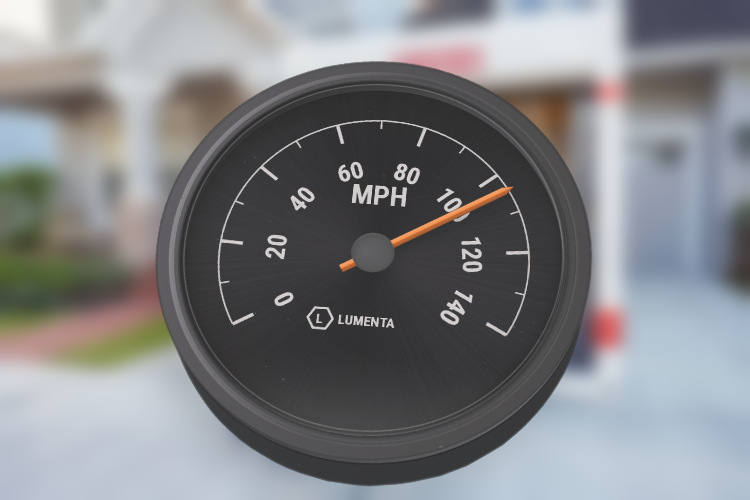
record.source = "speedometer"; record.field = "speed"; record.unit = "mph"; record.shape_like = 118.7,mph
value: 105,mph
